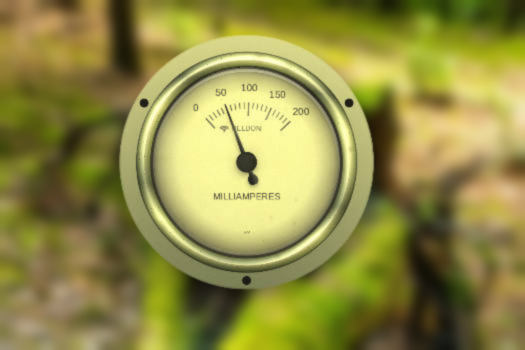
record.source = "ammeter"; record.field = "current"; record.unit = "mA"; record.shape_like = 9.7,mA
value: 50,mA
